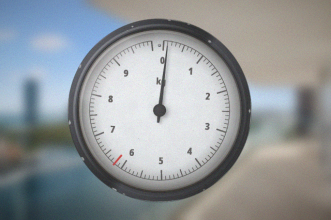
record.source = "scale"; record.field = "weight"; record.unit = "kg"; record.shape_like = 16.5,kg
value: 0.1,kg
